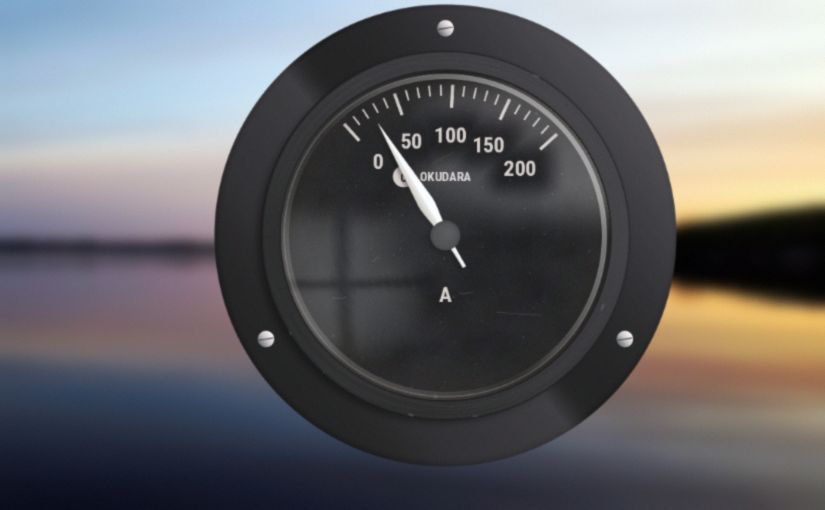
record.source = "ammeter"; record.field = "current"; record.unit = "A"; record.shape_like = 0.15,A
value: 25,A
